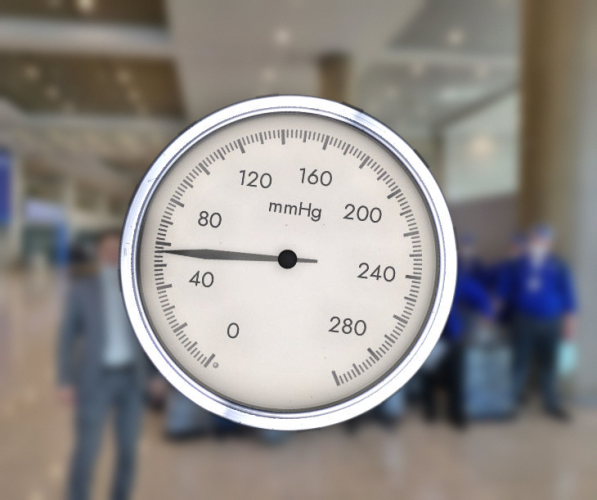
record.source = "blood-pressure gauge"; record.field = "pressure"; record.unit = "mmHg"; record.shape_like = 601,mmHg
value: 56,mmHg
